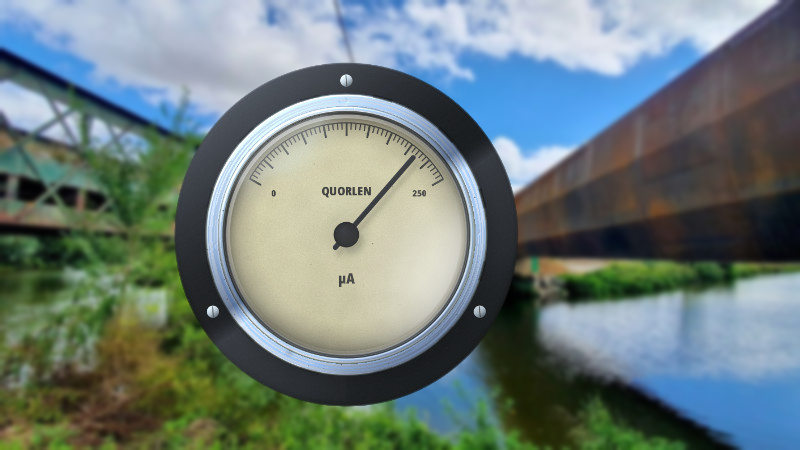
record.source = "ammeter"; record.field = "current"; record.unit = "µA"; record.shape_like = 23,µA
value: 210,µA
